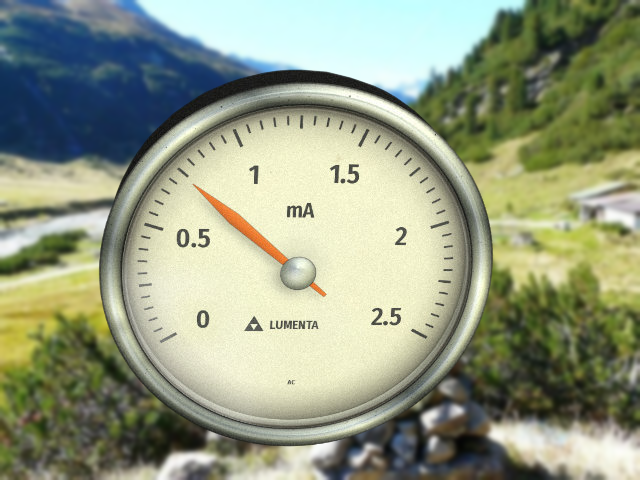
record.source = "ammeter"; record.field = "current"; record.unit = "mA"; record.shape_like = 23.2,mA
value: 0.75,mA
